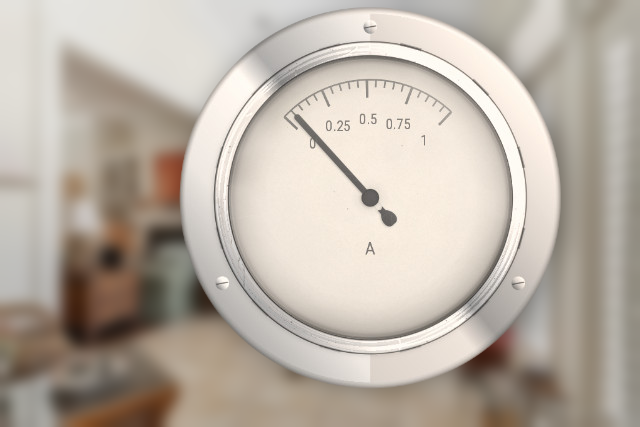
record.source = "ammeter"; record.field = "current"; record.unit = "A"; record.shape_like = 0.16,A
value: 0.05,A
